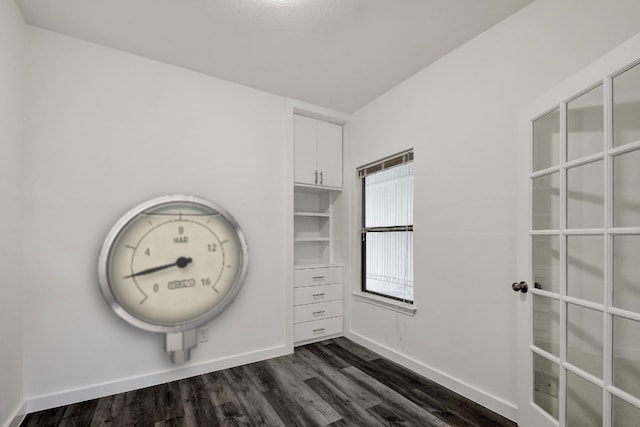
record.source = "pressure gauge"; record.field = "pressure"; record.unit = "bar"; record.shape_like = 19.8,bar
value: 2,bar
